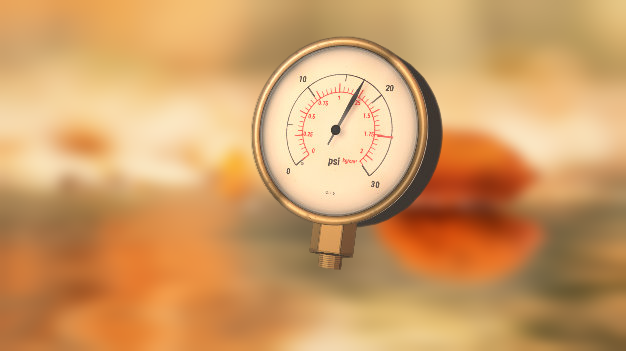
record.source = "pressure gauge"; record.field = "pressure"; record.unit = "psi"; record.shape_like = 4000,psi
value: 17.5,psi
